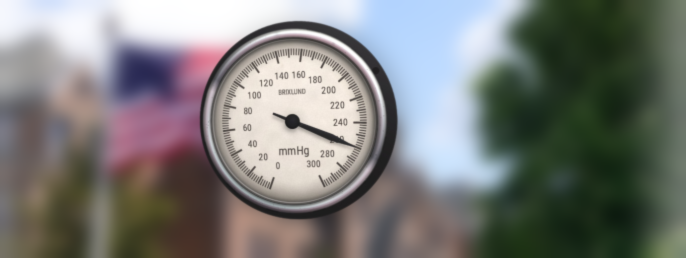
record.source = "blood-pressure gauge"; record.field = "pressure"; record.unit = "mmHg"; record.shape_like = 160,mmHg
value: 260,mmHg
